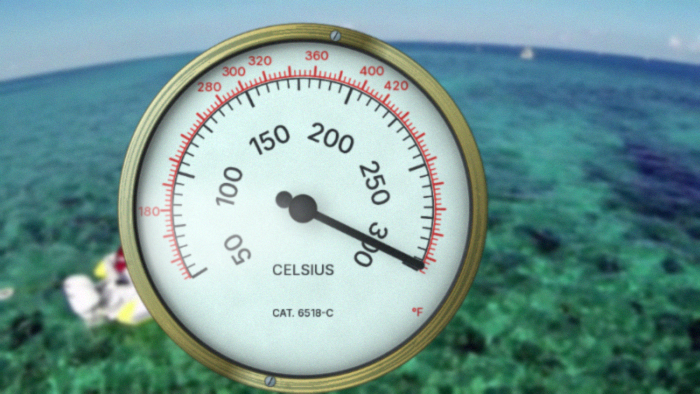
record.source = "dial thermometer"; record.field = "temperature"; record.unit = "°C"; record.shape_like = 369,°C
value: 297.5,°C
